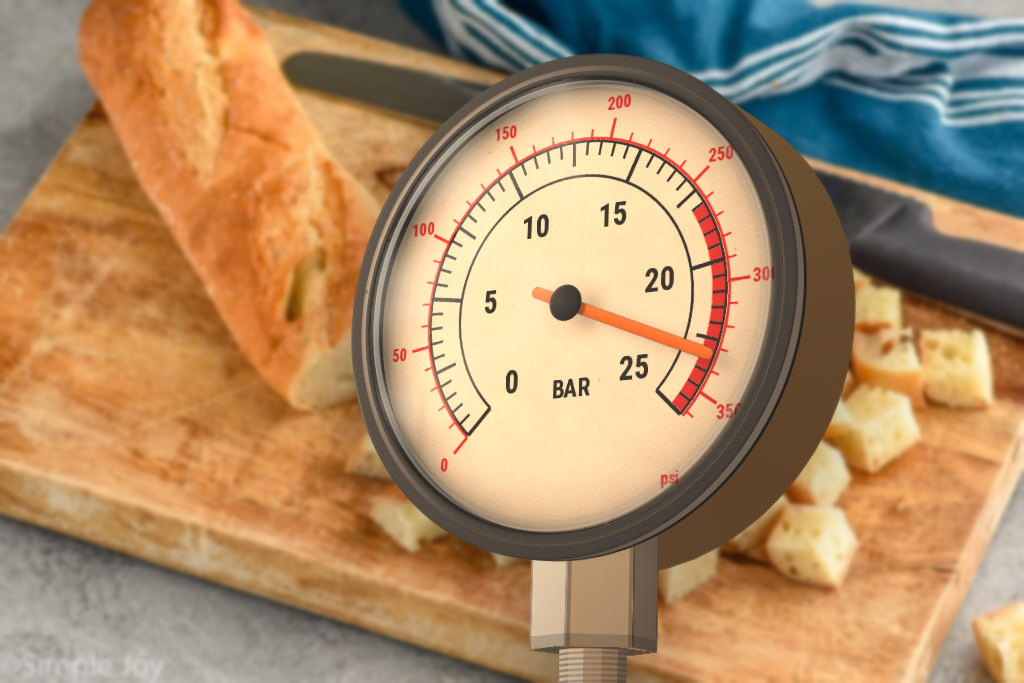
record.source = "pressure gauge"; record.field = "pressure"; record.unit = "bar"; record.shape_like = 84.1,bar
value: 23,bar
